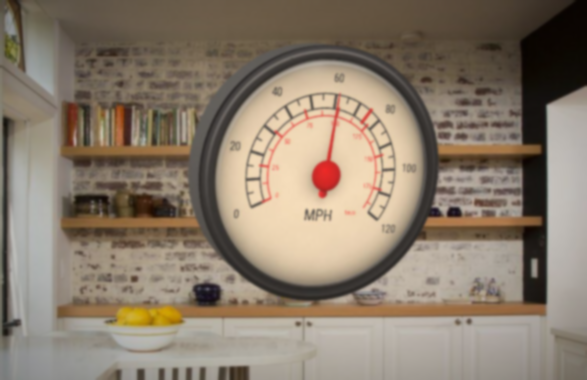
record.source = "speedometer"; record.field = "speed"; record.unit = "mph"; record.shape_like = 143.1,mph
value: 60,mph
